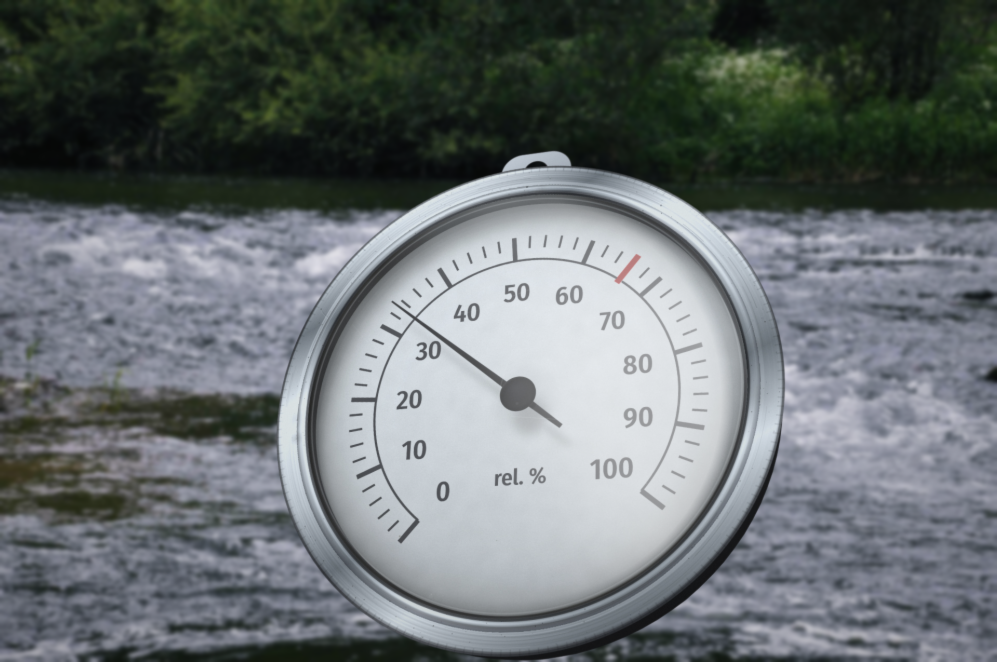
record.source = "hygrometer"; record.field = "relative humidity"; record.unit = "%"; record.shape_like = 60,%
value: 33,%
